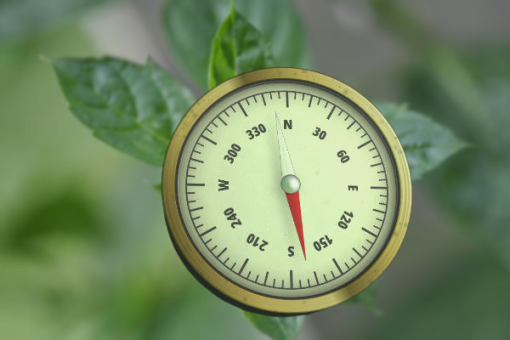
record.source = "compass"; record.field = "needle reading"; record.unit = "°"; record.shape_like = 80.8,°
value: 170,°
